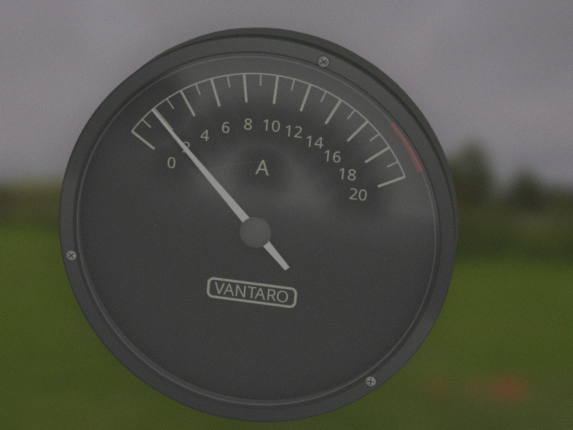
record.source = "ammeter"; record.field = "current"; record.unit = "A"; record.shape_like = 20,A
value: 2,A
